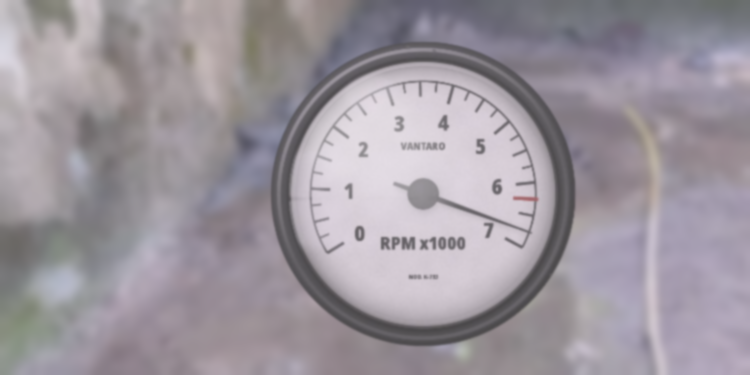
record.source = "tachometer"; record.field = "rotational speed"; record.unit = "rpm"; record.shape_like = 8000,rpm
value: 6750,rpm
